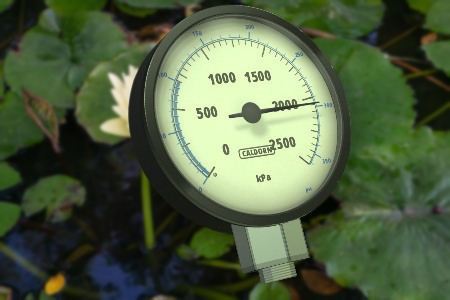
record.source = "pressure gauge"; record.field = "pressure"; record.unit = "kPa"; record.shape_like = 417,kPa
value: 2050,kPa
